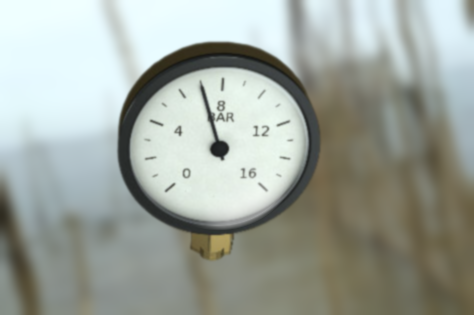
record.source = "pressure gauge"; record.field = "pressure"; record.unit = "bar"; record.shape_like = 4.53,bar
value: 7,bar
